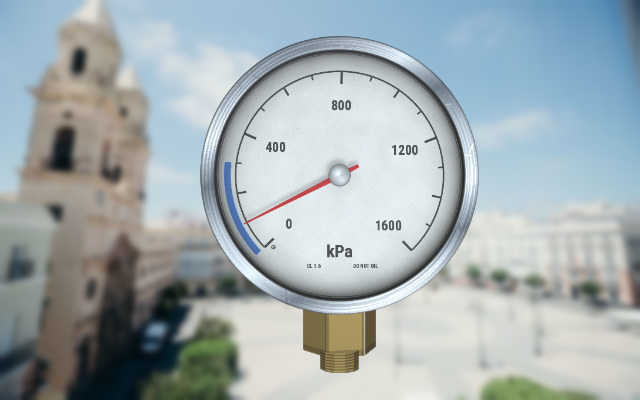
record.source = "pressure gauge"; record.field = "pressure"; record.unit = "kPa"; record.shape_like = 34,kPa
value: 100,kPa
